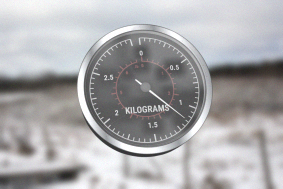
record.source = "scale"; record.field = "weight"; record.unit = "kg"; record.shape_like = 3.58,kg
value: 1.15,kg
